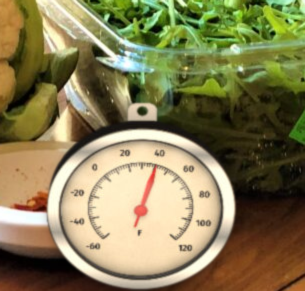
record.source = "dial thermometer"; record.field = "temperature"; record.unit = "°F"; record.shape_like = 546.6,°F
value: 40,°F
